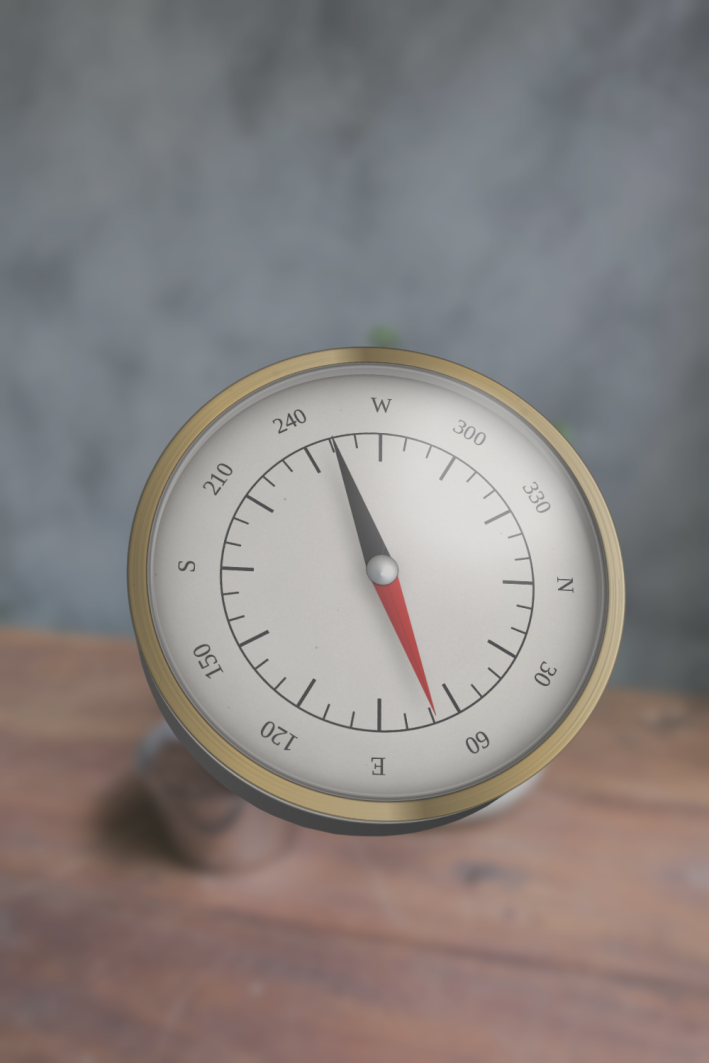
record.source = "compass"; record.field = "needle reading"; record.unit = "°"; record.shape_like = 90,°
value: 70,°
